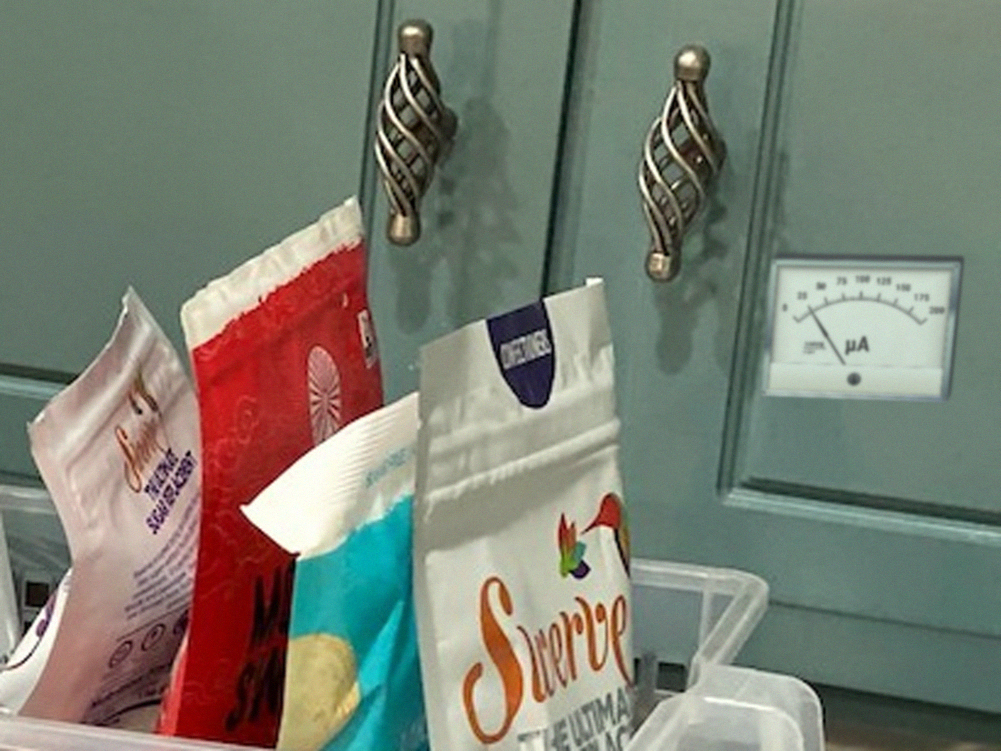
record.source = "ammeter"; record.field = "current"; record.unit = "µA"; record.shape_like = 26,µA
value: 25,µA
